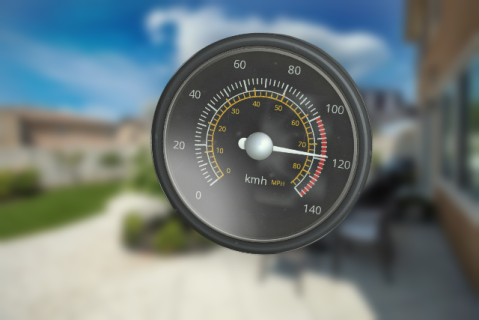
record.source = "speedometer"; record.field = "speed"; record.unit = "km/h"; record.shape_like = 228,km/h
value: 118,km/h
